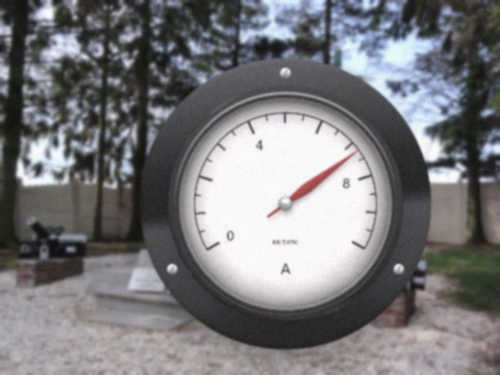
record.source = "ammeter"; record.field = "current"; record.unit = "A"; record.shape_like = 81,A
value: 7.25,A
